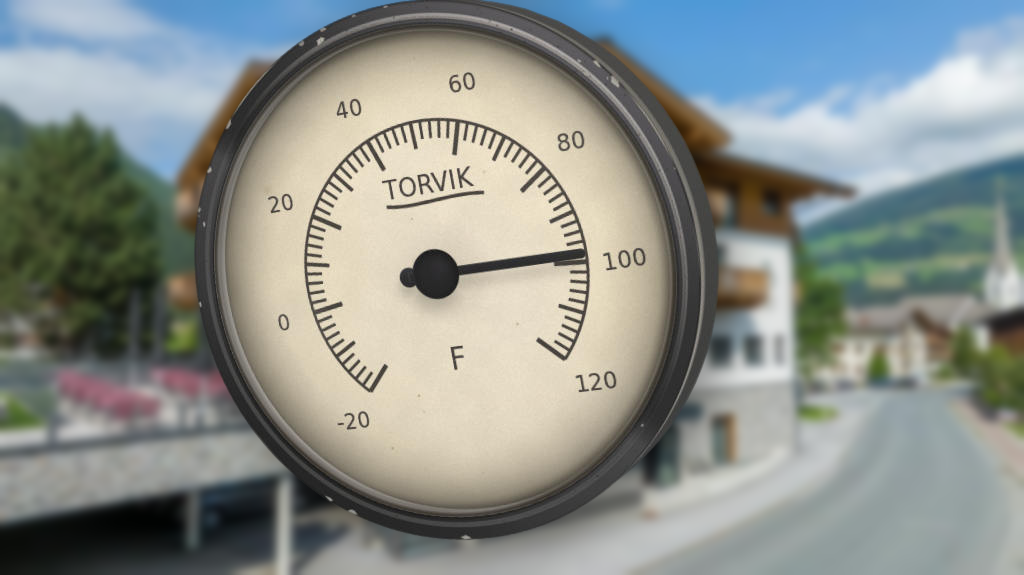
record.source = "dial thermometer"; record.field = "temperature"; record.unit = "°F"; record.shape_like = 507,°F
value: 98,°F
